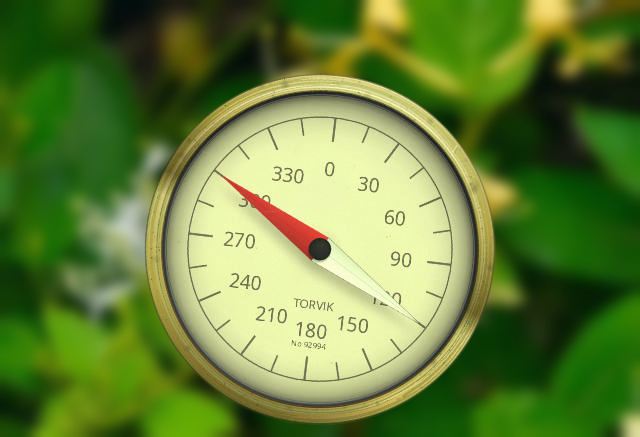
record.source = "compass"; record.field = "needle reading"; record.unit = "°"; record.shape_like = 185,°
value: 300,°
